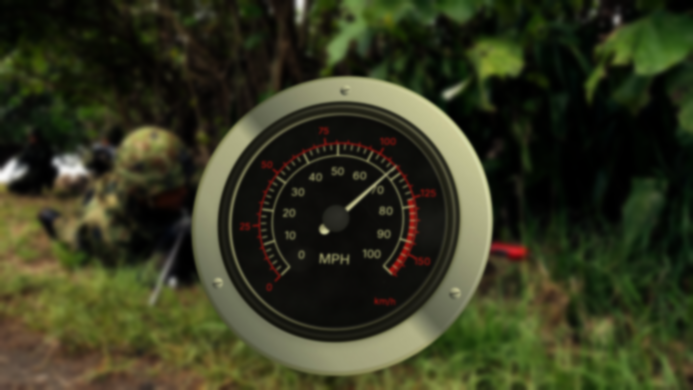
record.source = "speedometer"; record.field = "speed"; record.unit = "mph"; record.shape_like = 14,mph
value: 68,mph
